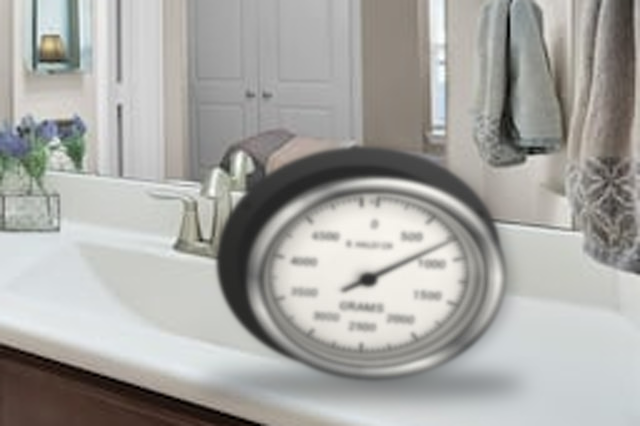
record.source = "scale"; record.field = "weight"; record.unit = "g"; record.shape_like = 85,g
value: 750,g
